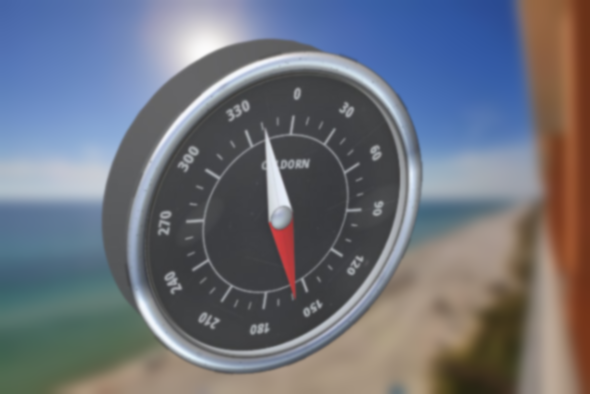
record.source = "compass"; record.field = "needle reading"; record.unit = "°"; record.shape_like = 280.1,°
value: 160,°
